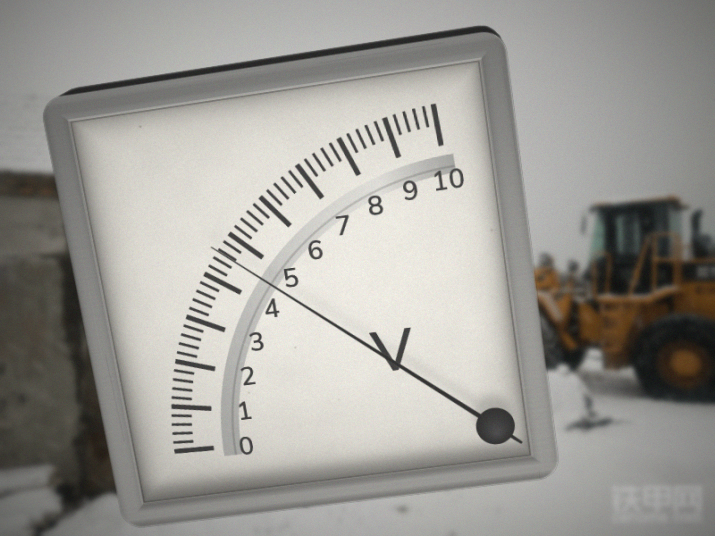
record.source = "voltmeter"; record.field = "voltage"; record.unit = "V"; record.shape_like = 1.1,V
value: 4.6,V
